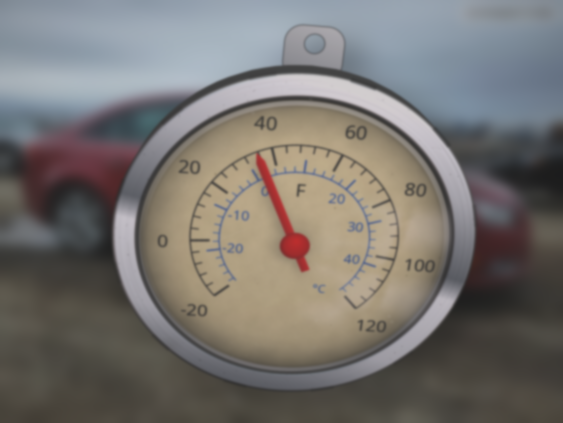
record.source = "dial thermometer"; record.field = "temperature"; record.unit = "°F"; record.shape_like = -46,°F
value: 36,°F
